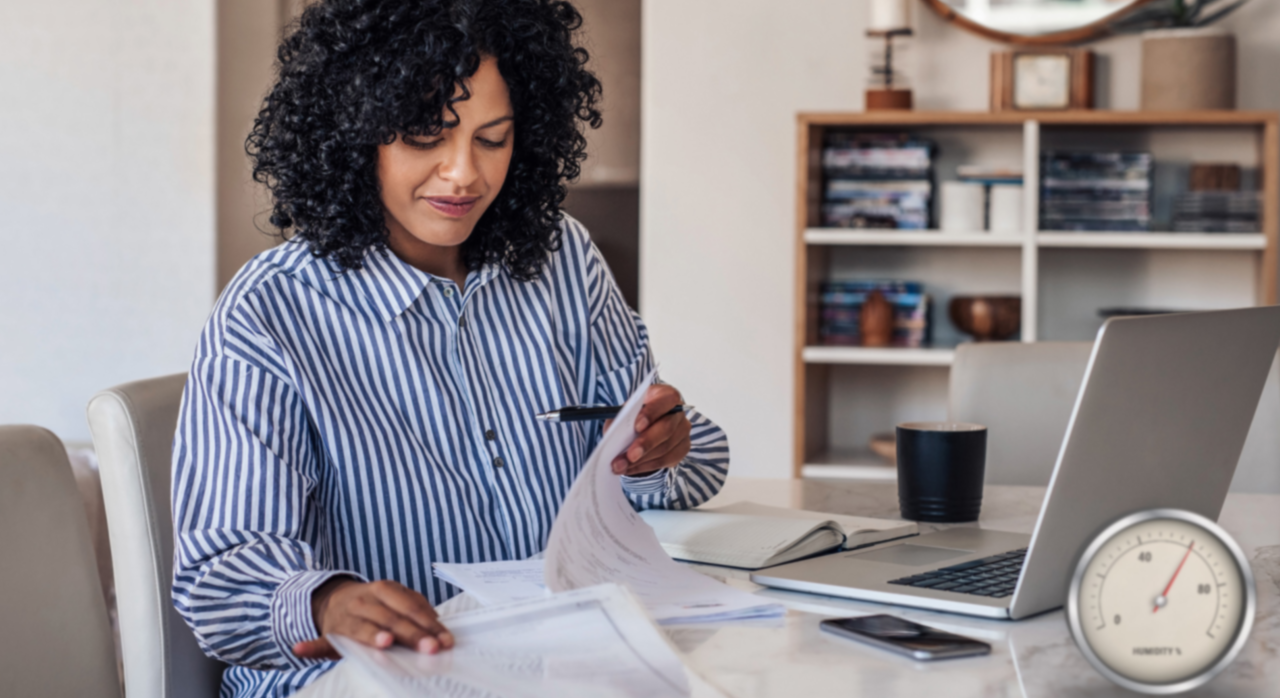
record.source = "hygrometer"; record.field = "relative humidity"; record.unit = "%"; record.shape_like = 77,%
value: 60,%
